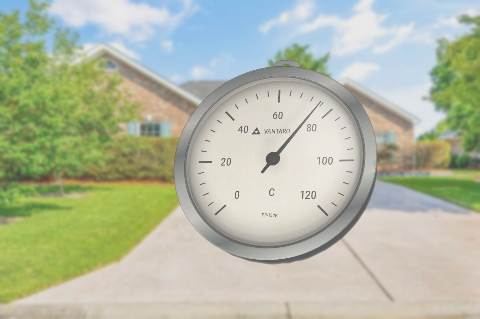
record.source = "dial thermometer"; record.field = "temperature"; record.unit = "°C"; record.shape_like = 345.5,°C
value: 76,°C
